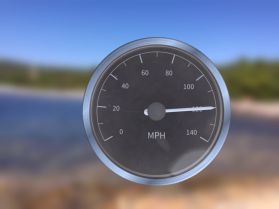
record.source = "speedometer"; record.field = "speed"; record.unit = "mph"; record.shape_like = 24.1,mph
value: 120,mph
